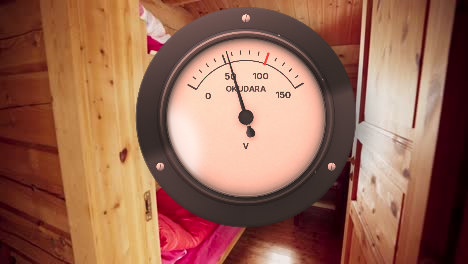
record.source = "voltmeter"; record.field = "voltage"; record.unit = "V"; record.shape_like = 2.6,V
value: 55,V
